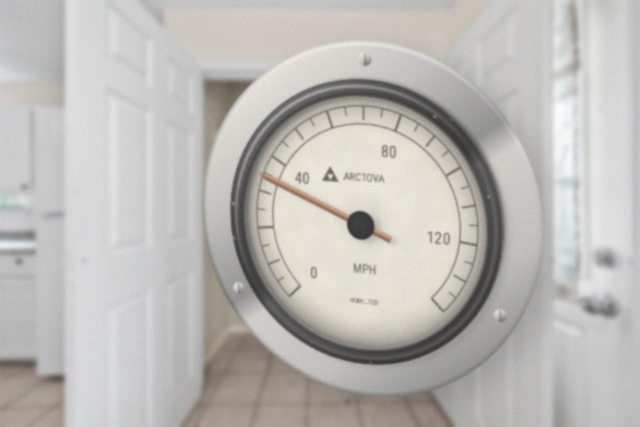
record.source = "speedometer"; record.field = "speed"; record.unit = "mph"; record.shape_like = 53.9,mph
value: 35,mph
